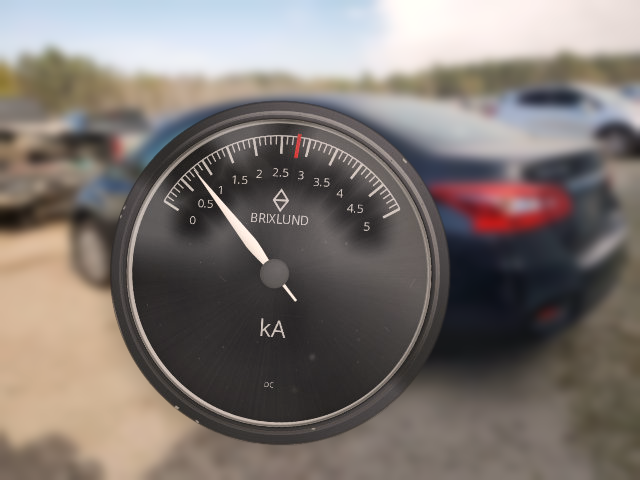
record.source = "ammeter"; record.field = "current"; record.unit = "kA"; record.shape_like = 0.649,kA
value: 0.8,kA
